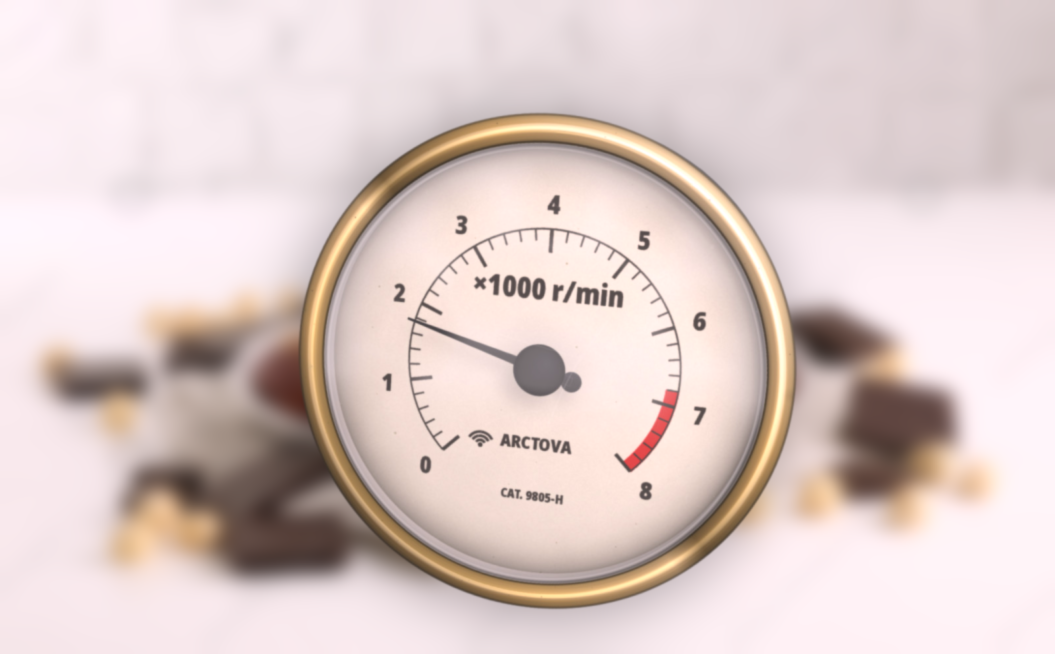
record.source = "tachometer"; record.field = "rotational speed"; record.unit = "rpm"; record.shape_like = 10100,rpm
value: 1800,rpm
